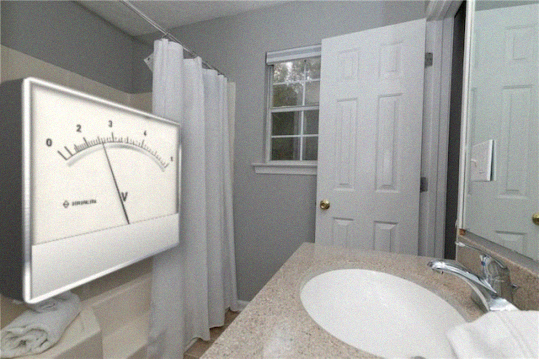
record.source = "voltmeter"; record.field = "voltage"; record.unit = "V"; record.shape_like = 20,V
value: 2.5,V
